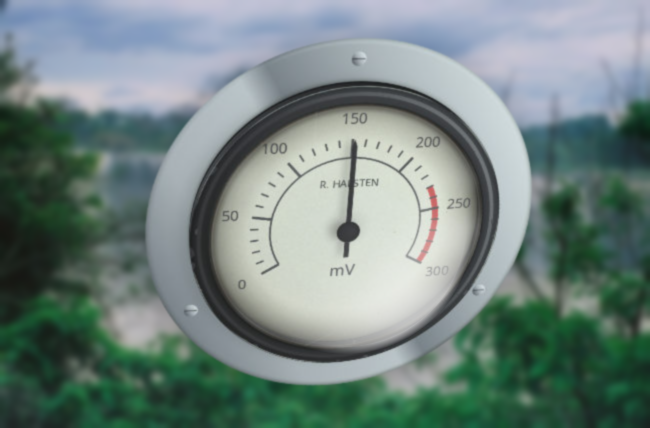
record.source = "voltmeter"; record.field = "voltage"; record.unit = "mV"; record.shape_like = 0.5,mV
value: 150,mV
